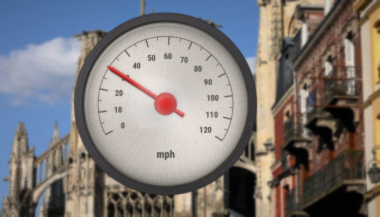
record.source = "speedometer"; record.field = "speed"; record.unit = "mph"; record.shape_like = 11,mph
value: 30,mph
